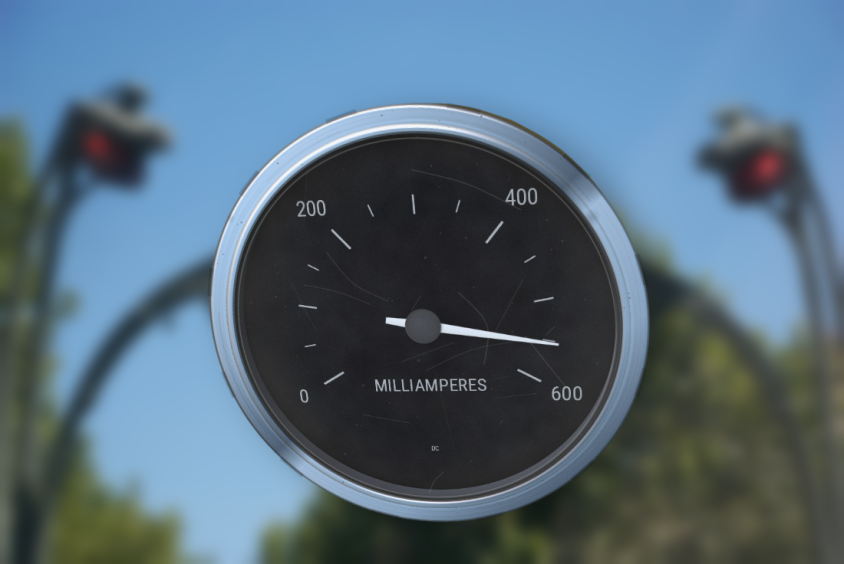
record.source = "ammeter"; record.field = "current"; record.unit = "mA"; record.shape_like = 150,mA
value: 550,mA
